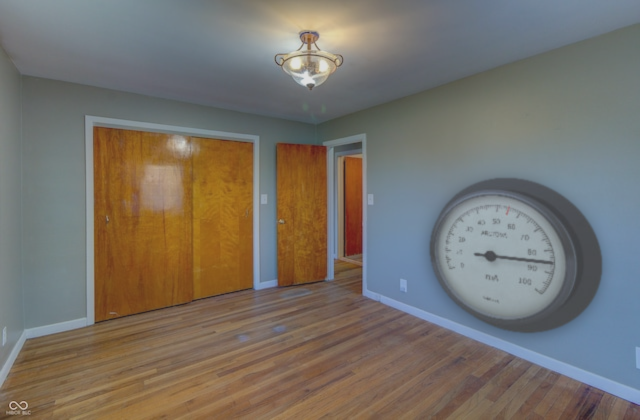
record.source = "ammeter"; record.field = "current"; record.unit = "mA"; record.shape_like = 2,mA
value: 85,mA
